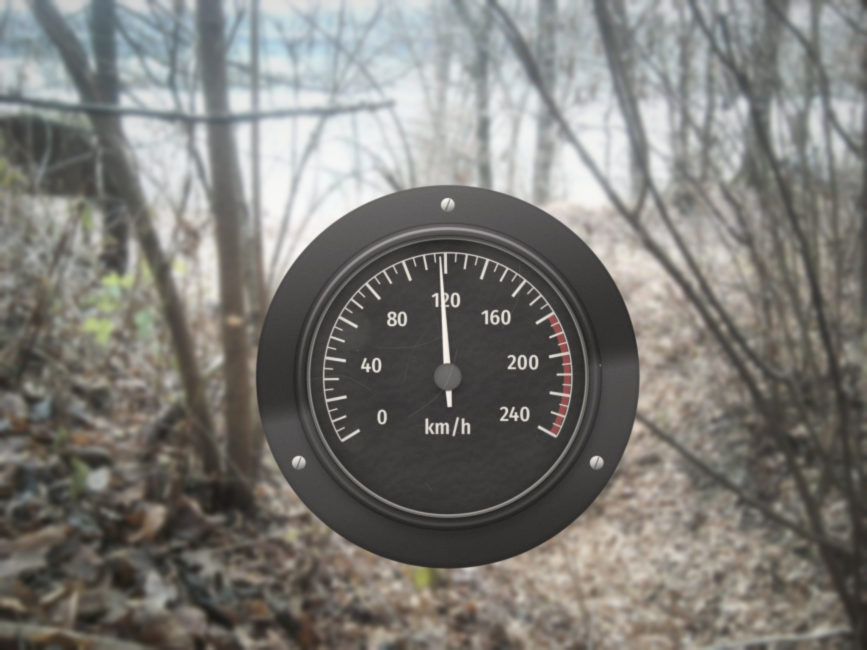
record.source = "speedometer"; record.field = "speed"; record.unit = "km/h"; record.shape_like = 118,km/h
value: 117.5,km/h
